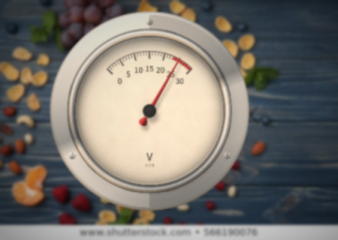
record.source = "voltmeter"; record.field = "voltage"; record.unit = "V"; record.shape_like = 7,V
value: 25,V
